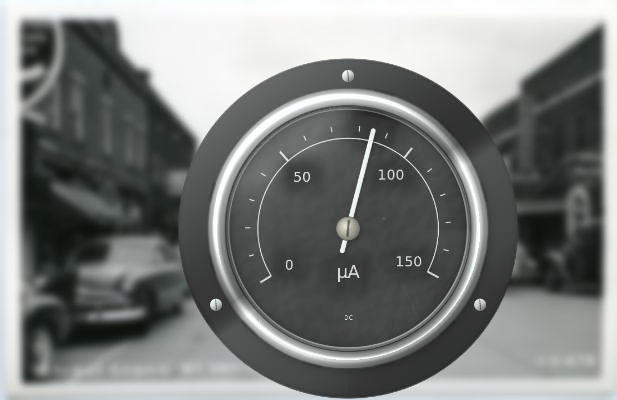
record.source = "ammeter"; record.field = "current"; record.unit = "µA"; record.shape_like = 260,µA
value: 85,µA
